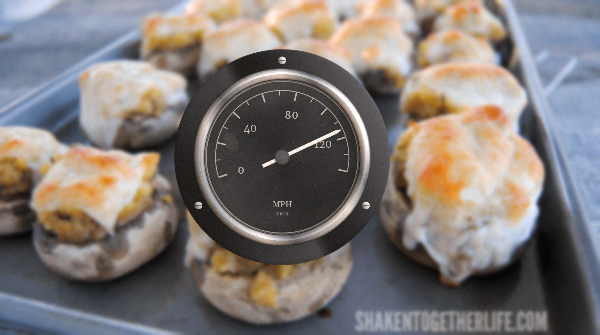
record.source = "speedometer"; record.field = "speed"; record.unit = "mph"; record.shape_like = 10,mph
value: 115,mph
